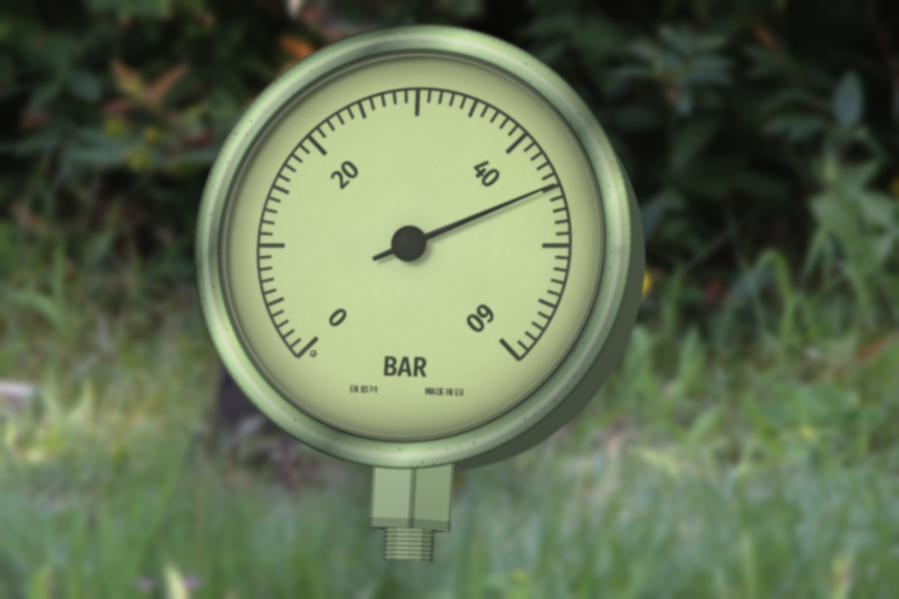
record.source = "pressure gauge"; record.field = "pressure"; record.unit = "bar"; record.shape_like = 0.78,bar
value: 45,bar
